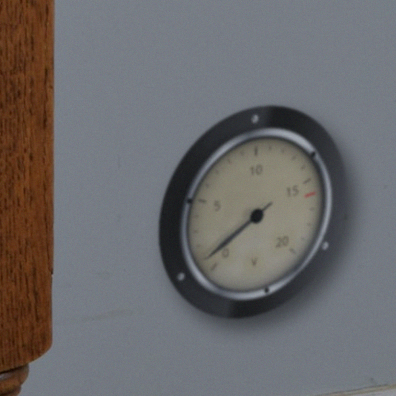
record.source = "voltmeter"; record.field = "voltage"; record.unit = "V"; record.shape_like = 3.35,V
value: 1,V
